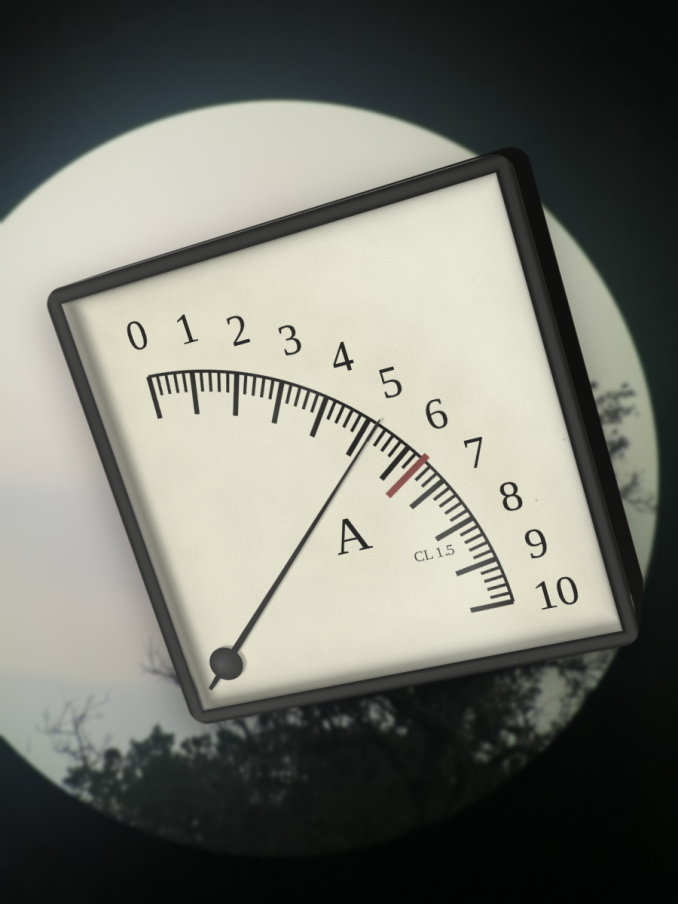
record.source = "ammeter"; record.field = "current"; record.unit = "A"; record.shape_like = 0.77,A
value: 5.2,A
